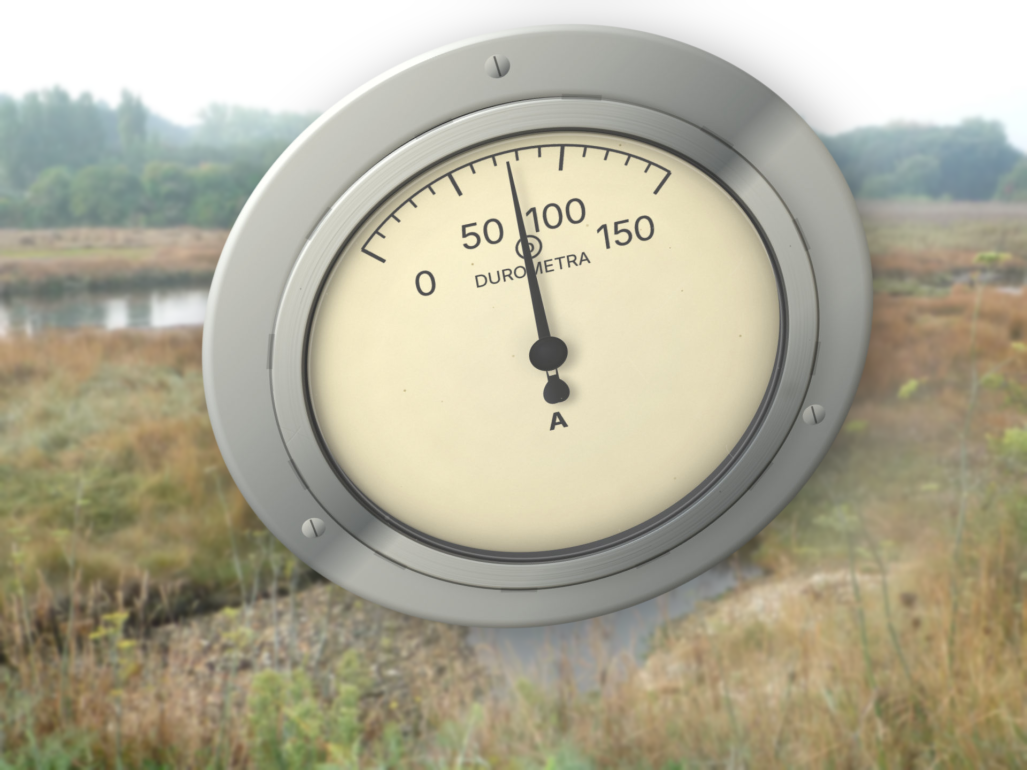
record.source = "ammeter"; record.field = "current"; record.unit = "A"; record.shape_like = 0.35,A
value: 75,A
